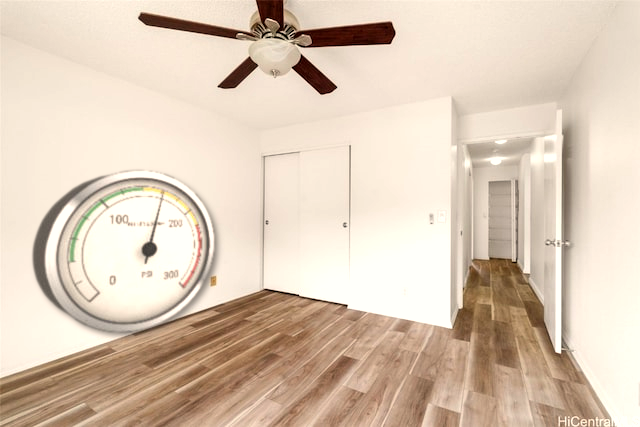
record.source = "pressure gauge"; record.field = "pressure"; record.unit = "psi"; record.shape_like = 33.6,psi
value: 160,psi
